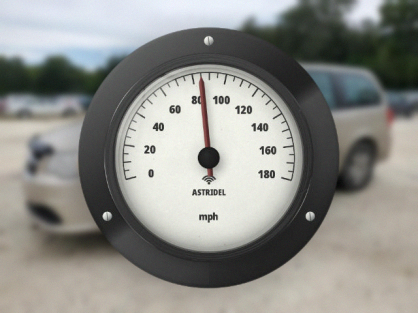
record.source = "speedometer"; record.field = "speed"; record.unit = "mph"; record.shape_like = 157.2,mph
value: 85,mph
